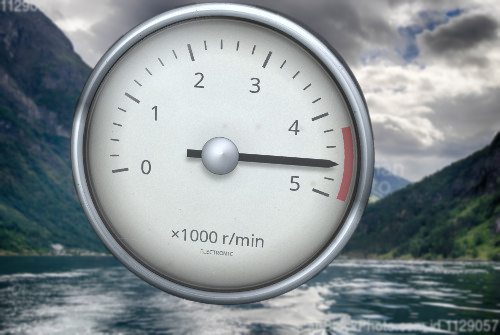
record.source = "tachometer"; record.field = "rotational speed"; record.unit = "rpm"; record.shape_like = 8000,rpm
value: 4600,rpm
